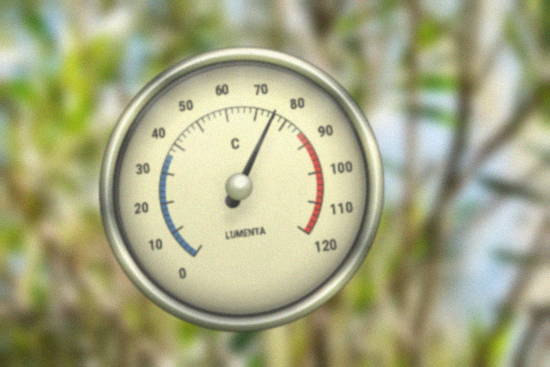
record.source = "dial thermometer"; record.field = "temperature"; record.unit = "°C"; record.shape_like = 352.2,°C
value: 76,°C
